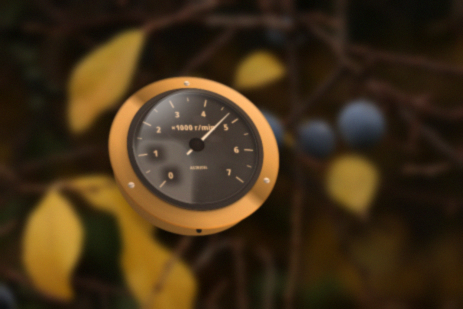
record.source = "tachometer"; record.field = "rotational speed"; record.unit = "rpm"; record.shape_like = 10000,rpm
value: 4750,rpm
